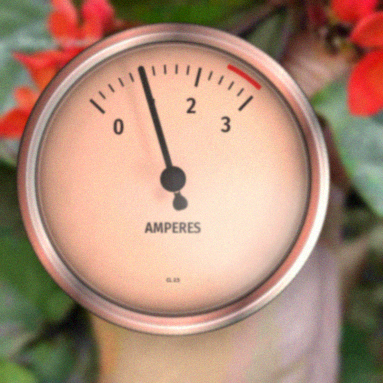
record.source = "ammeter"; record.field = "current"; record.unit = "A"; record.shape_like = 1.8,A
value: 1,A
